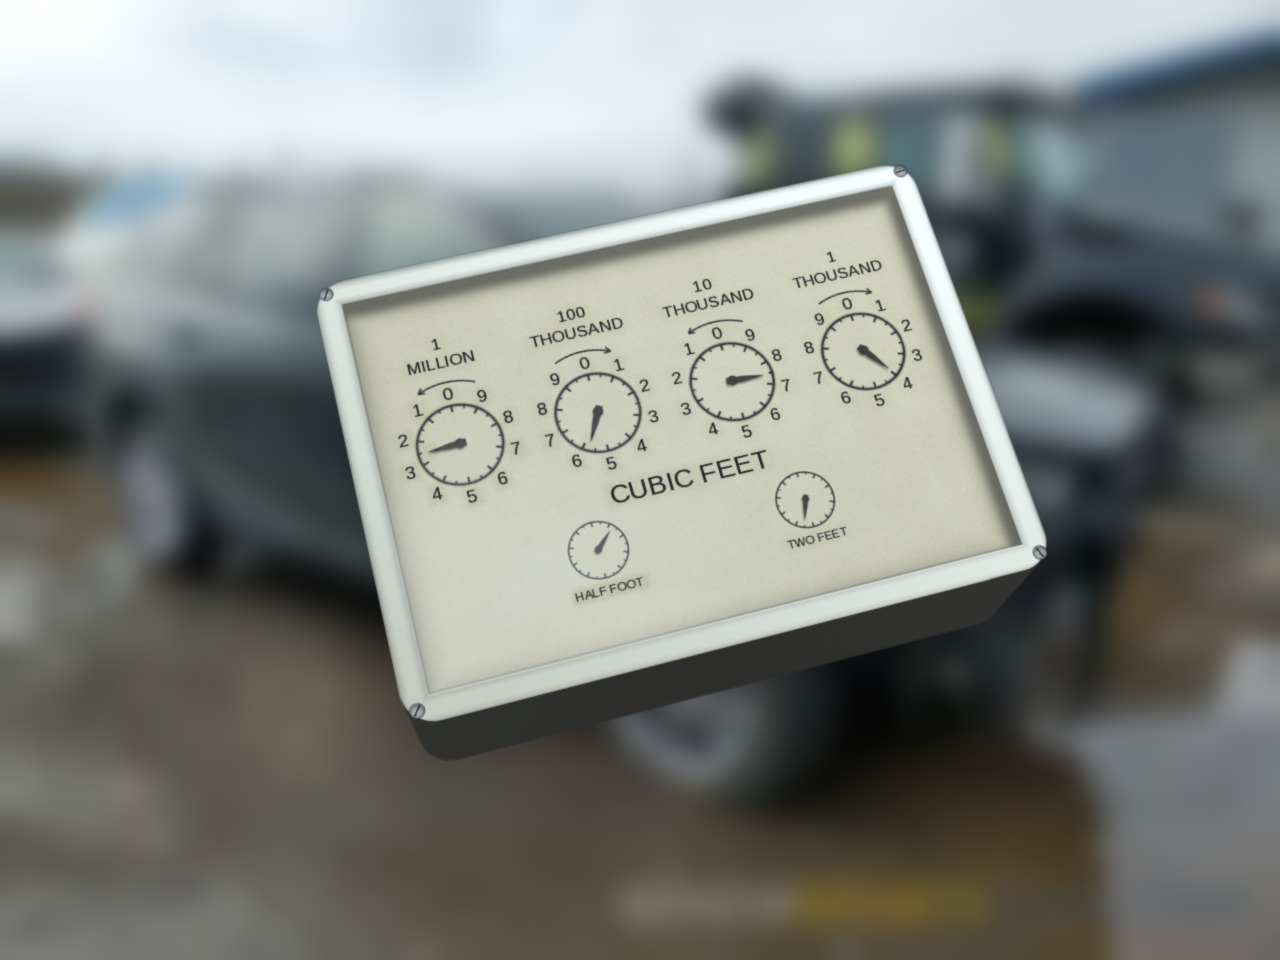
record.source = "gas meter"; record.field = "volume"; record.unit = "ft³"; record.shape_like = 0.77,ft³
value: 257400,ft³
